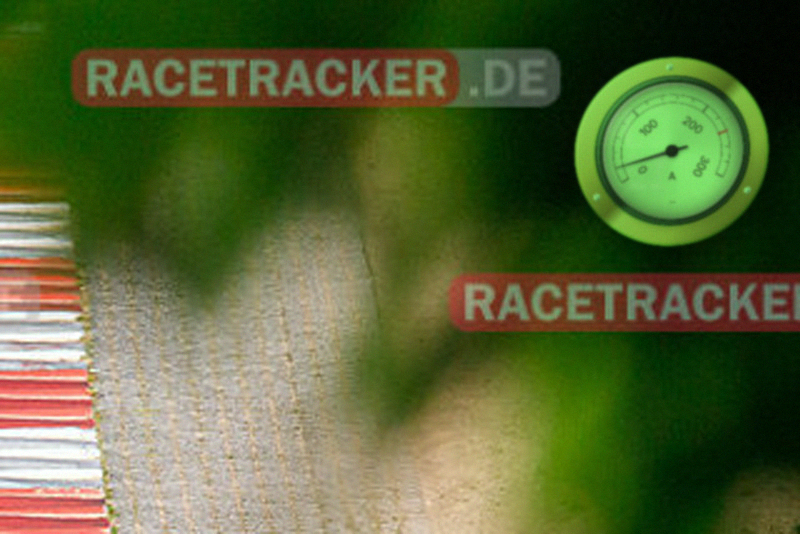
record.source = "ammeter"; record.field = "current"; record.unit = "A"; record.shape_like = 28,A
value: 20,A
